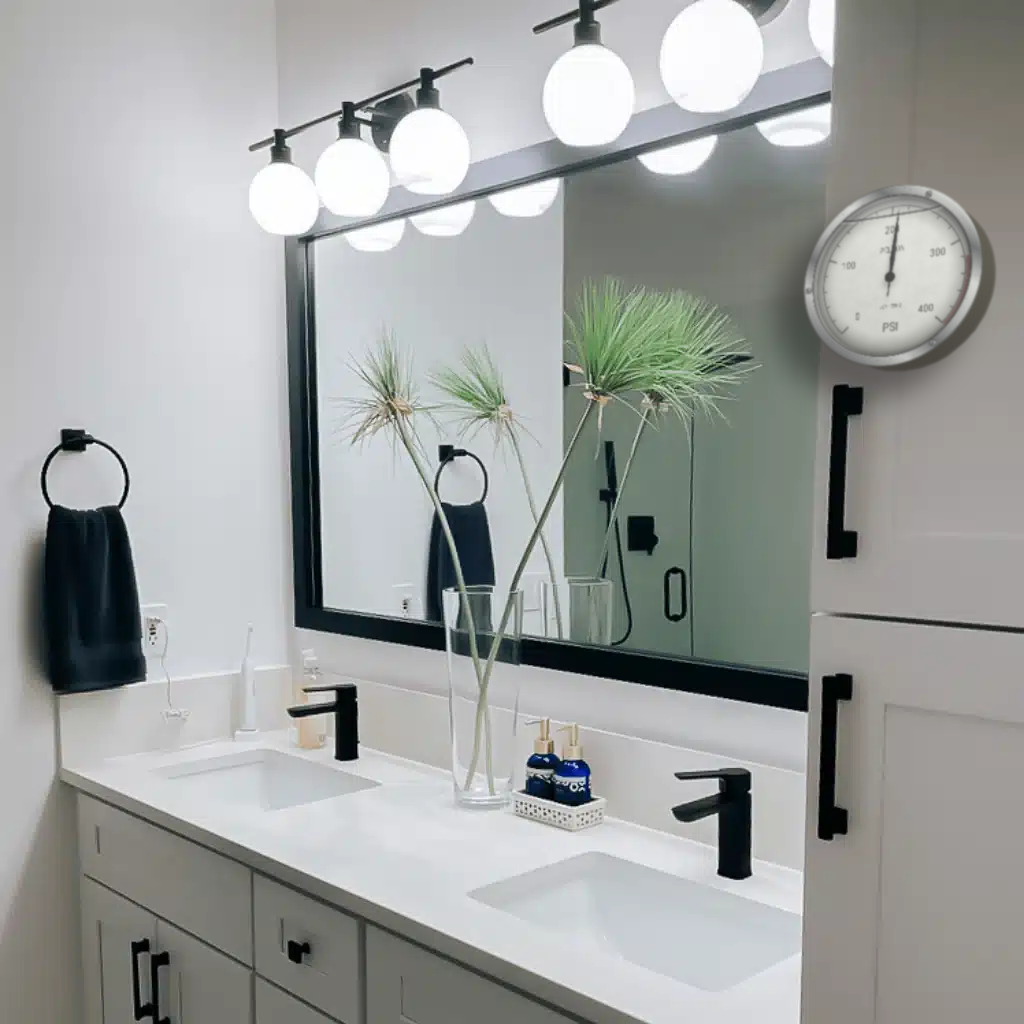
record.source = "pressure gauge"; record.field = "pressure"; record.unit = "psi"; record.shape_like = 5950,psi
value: 210,psi
